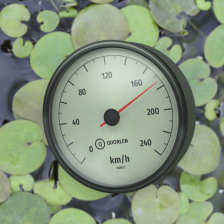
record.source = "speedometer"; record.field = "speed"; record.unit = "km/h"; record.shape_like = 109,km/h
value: 175,km/h
